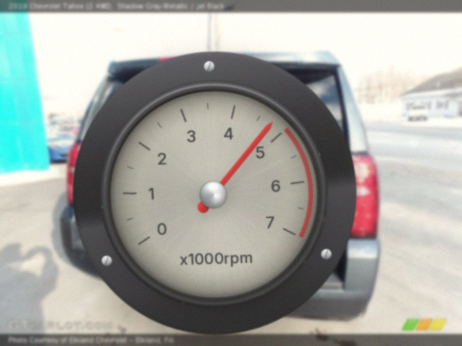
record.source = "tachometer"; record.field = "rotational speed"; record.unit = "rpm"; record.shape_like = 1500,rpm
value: 4750,rpm
